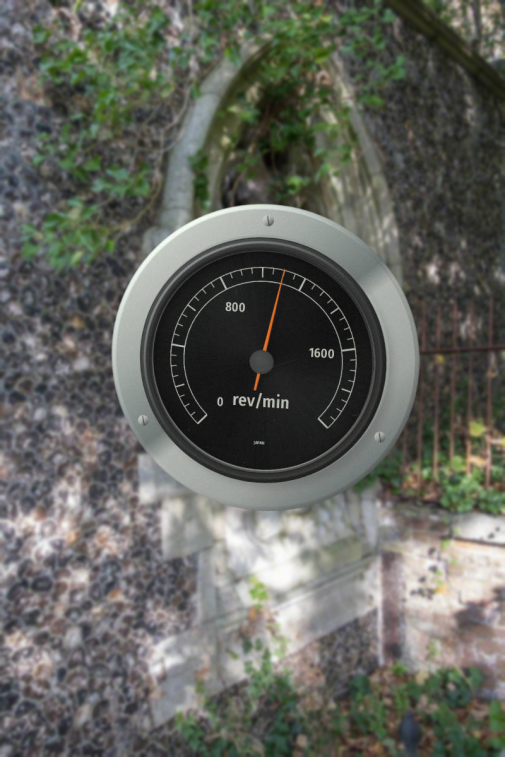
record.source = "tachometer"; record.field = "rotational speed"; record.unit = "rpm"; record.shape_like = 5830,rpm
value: 1100,rpm
